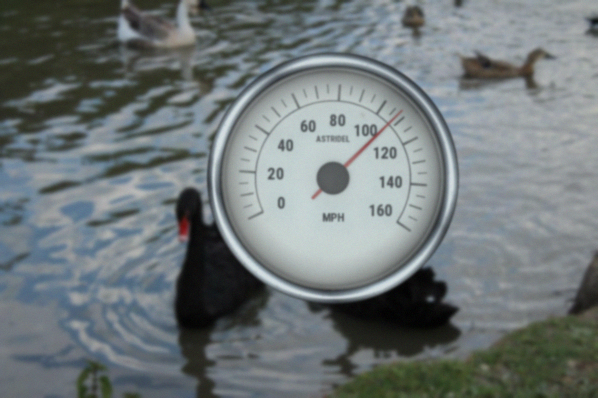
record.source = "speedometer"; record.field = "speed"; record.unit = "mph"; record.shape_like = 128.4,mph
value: 107.5,mph
